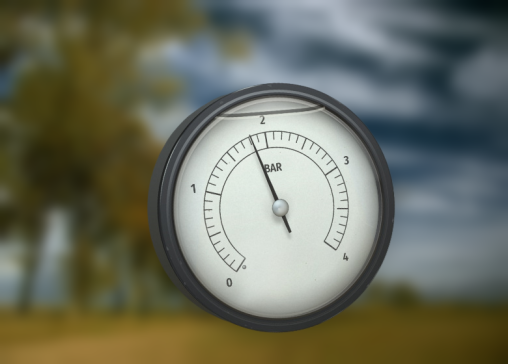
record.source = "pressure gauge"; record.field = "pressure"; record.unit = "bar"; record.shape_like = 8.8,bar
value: 1.8,bar
